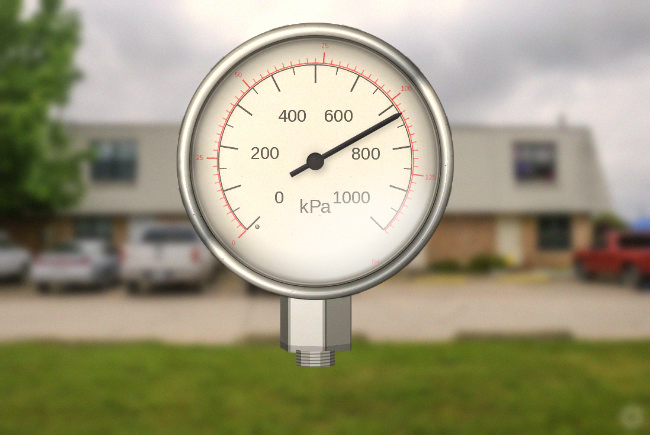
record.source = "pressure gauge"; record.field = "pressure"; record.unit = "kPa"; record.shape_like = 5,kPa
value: 725,kPa
